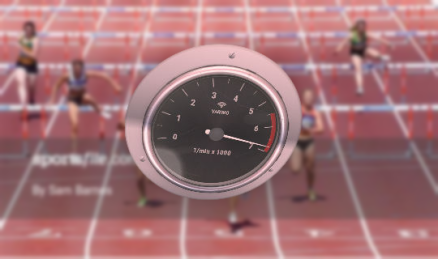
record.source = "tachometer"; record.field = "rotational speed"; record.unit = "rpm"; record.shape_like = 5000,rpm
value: 6750,rpm
